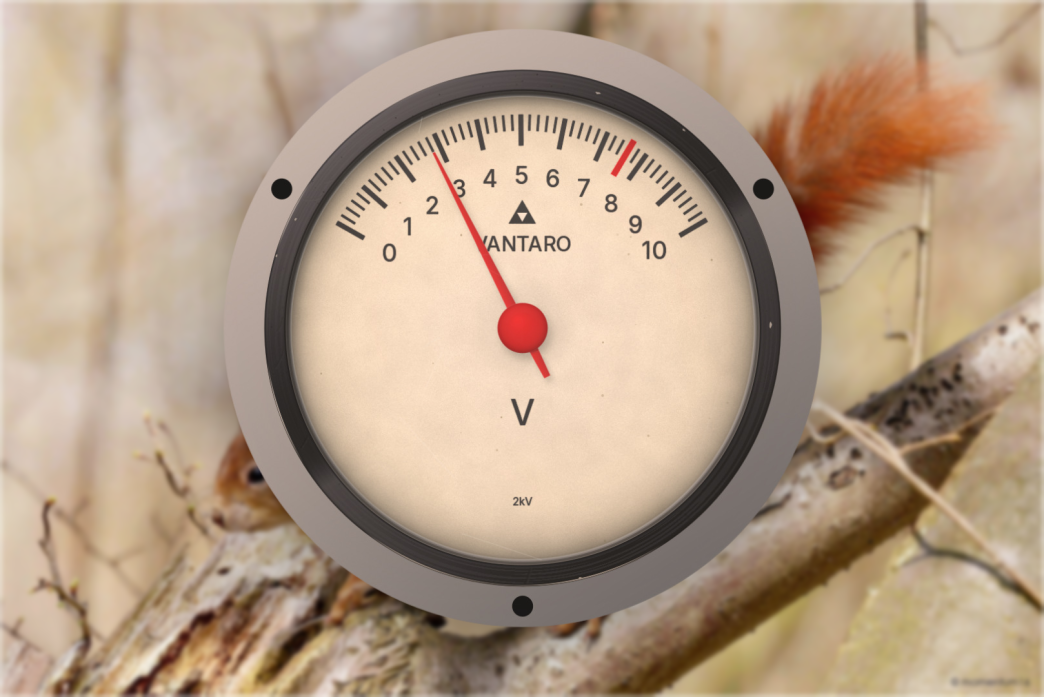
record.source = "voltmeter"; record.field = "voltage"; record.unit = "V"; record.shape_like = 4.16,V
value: 2.8,V
